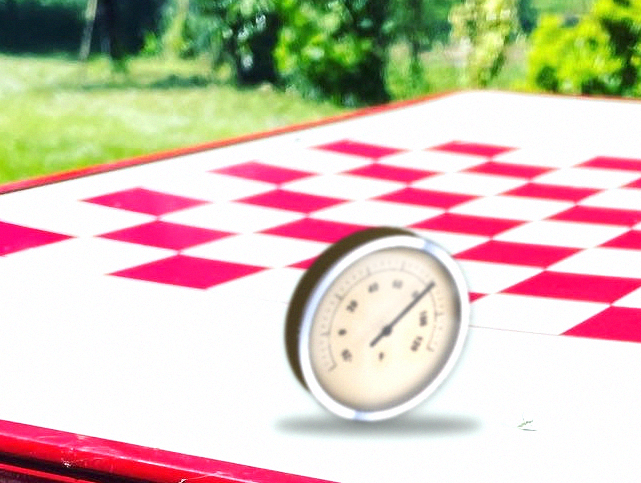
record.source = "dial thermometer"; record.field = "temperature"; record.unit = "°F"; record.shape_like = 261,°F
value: 80,°F
